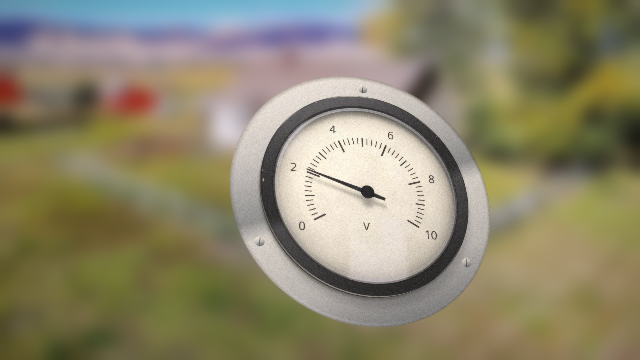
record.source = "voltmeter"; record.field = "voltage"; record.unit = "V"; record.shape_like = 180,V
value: 2,V
